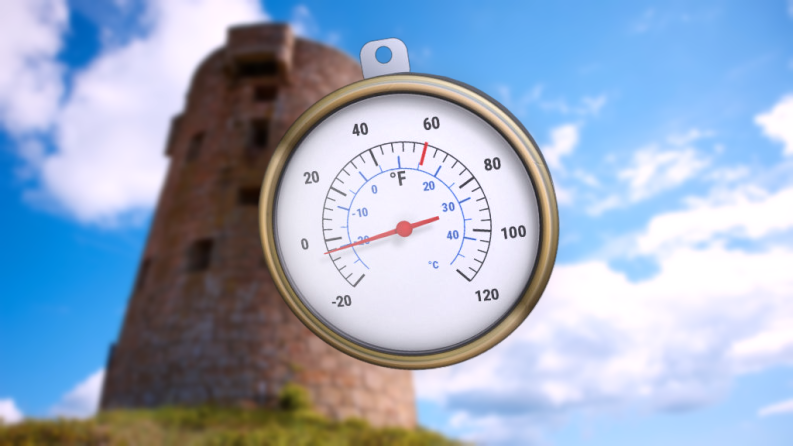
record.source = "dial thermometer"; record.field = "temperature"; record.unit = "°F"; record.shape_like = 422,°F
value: -4,°F
